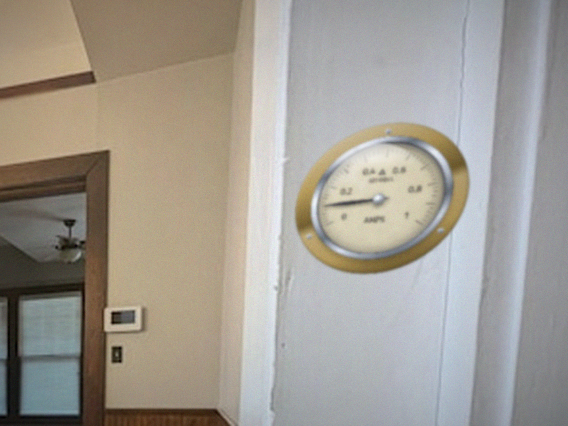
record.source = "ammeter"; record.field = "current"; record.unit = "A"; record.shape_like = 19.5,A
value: 0.1,A
